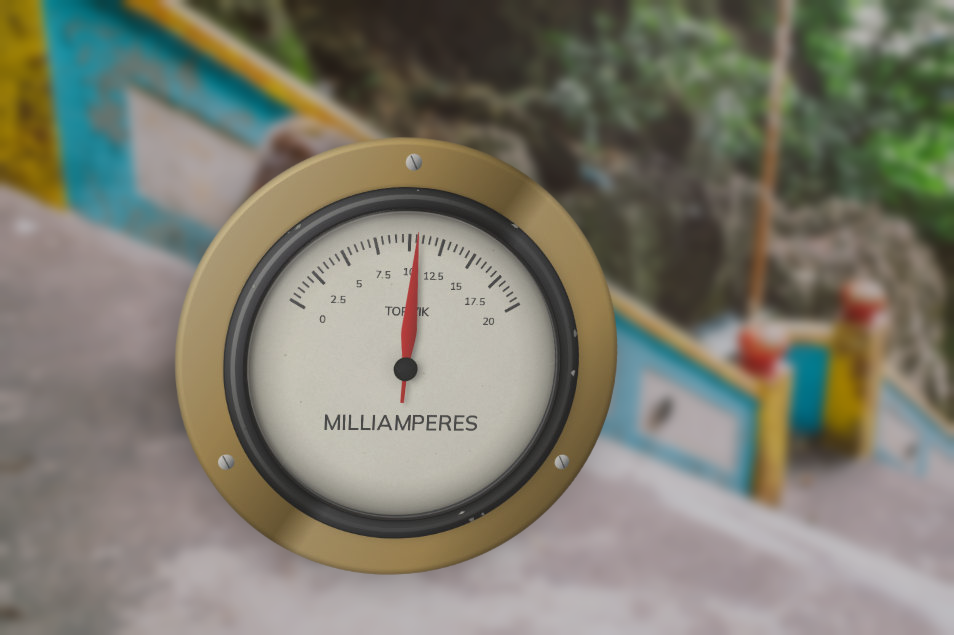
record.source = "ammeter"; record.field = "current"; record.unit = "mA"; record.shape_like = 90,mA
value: 10.5,mA
